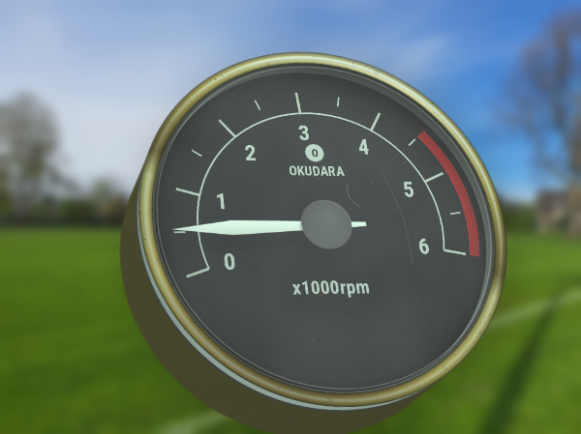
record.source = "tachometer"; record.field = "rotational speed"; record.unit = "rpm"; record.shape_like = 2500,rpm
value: 500,rpm
